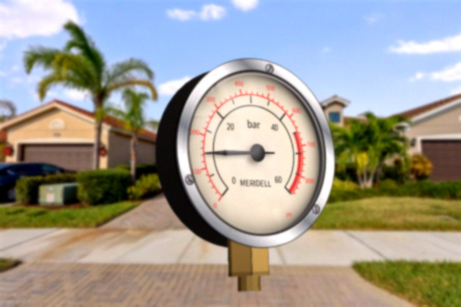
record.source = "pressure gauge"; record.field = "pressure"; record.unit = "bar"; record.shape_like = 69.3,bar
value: 10,bar
